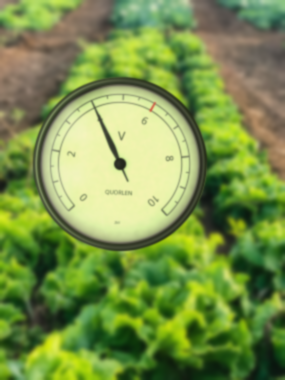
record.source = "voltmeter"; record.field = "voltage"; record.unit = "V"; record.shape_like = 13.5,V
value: 4,V
